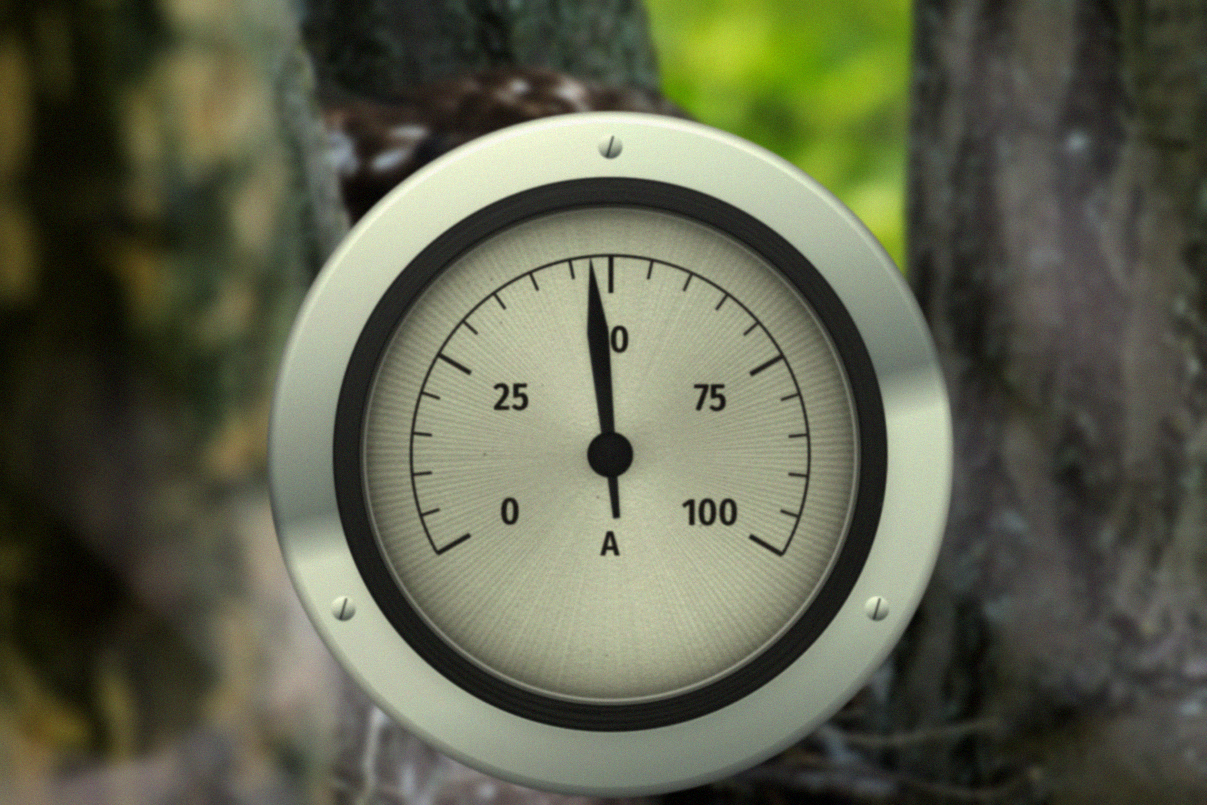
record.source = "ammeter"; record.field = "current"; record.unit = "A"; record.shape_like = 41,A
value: 47.5,A
